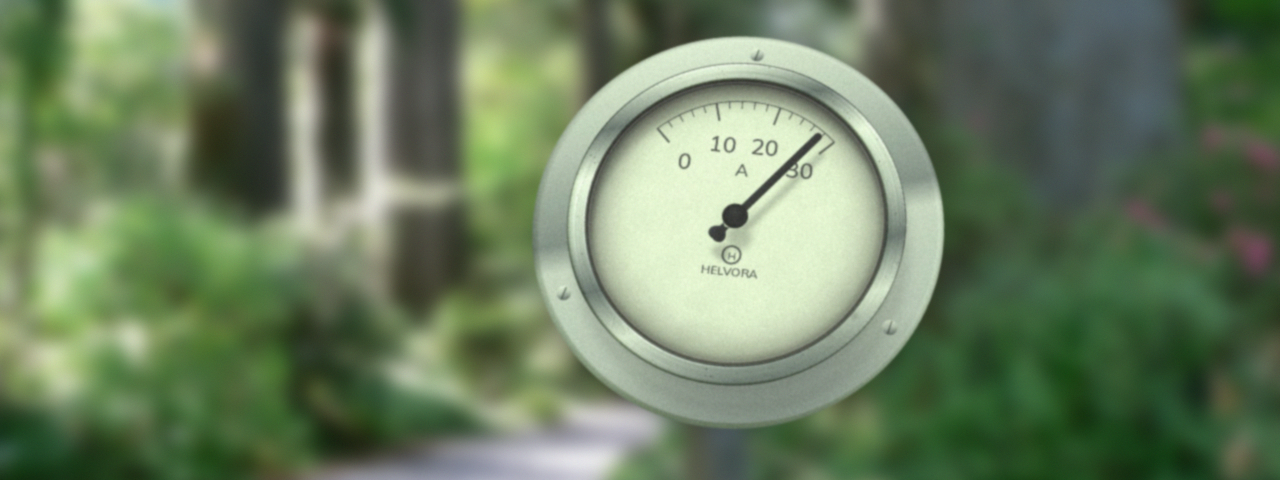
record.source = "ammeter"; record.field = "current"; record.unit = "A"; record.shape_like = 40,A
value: 28,A
